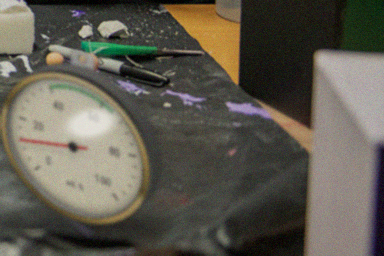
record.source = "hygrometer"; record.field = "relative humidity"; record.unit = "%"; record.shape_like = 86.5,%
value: 12,%
